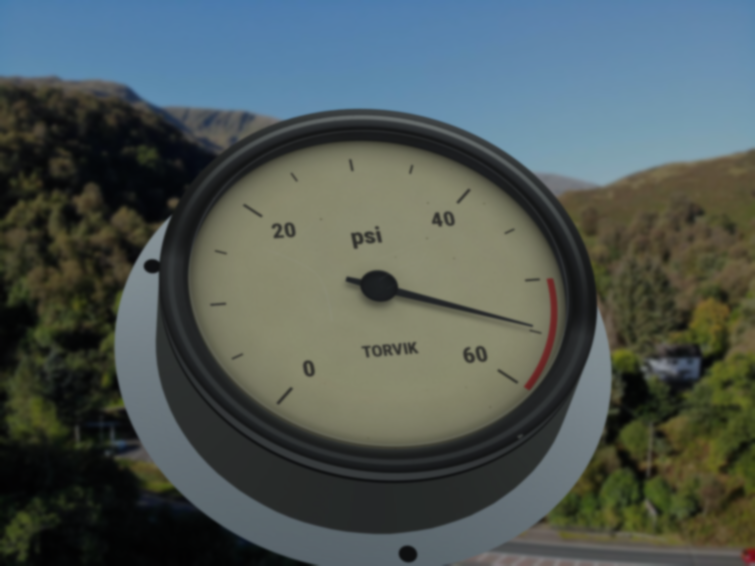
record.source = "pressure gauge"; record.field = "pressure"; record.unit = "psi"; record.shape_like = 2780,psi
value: 55,psi
